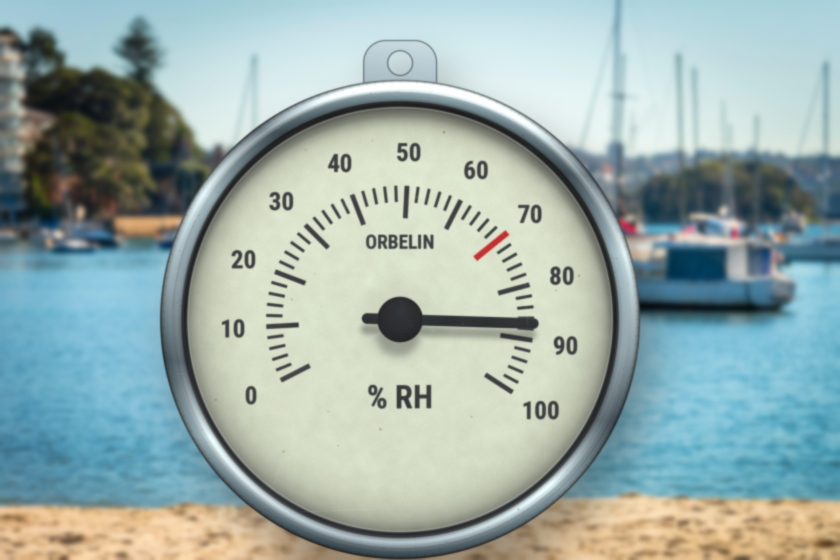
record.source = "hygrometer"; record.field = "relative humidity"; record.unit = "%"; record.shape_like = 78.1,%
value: 87,%
